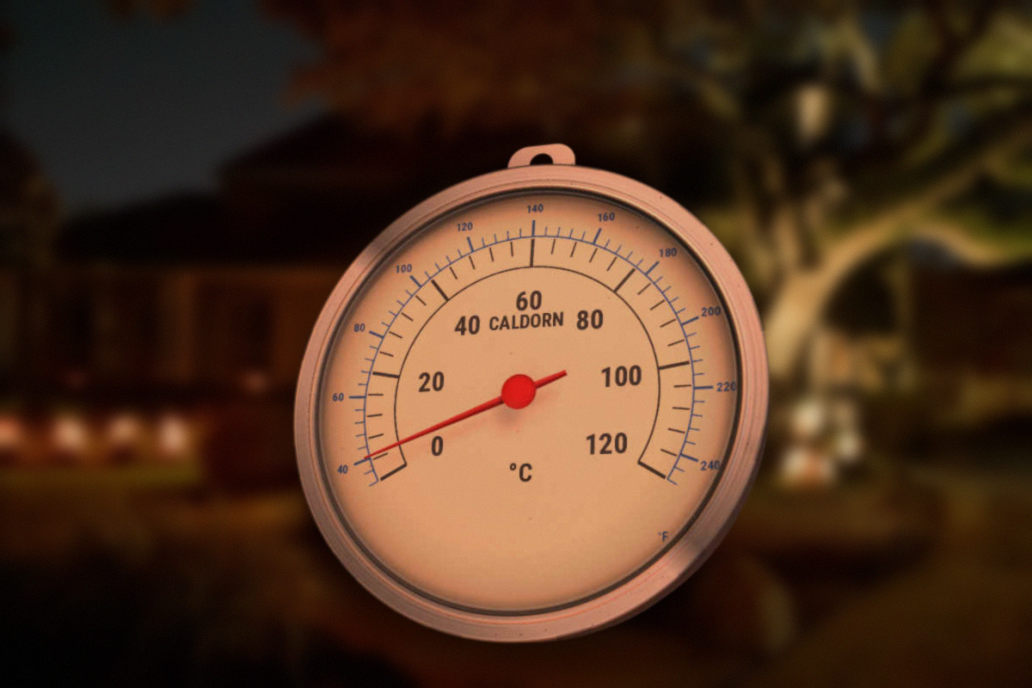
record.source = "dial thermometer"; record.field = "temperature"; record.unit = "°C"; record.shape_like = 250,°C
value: 4,°C
